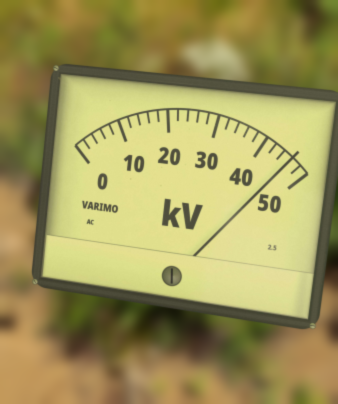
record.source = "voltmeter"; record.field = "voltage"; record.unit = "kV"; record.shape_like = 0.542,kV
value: 46,kV
